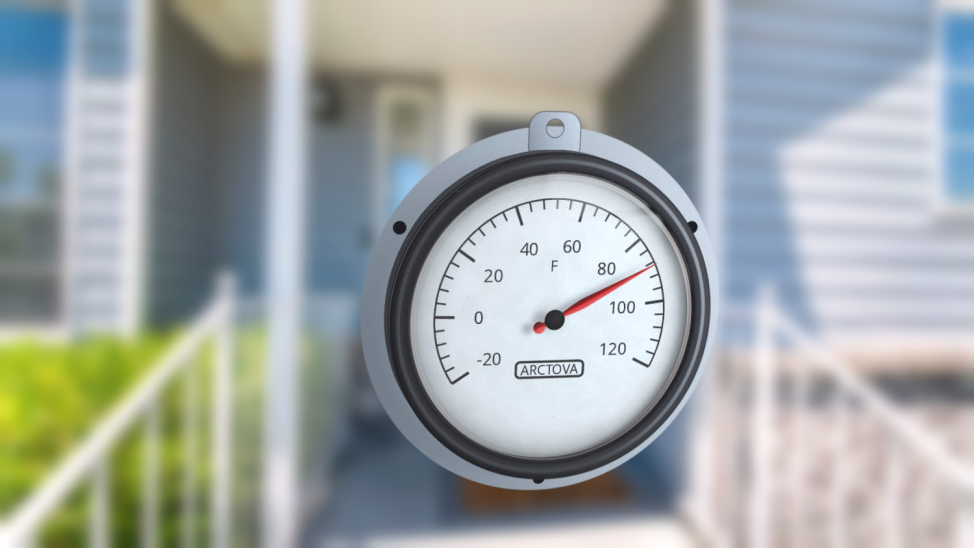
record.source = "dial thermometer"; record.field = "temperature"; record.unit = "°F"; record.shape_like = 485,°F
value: 88,°F
